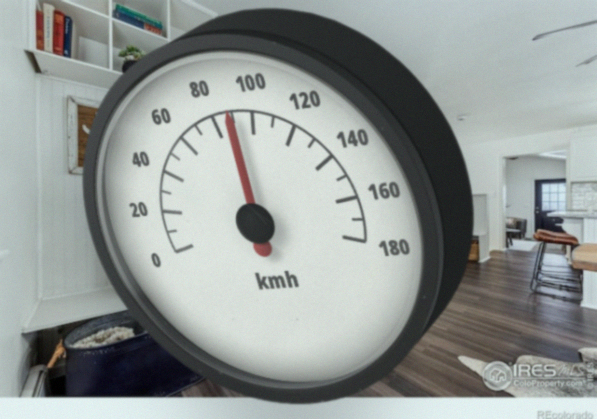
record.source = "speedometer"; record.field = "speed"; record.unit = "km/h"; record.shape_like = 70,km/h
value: 90,km/h
